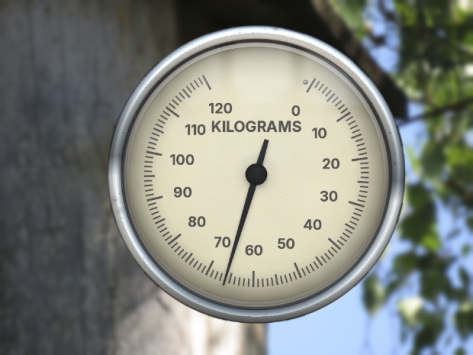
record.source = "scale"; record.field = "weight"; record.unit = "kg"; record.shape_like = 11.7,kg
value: 66,kg
